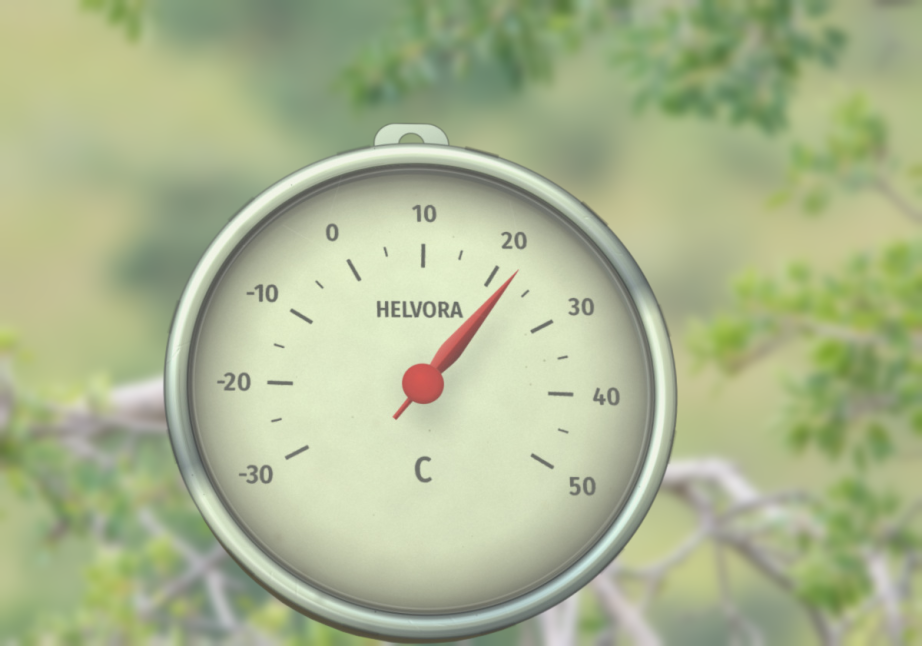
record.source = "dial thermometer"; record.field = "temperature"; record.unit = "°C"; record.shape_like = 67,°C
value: 22.5,°C
